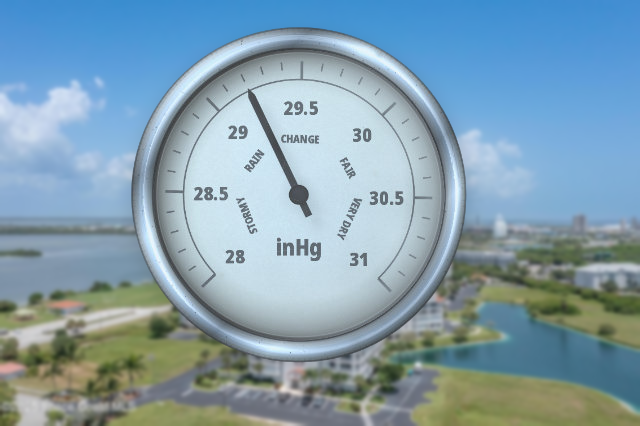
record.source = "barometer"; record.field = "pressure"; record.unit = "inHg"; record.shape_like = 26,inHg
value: 29.2,inHg
